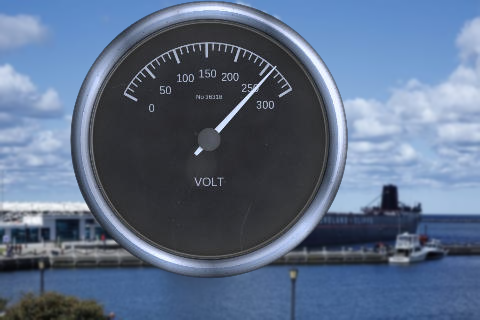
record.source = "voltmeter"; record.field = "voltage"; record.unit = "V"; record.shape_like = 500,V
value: 260,V
